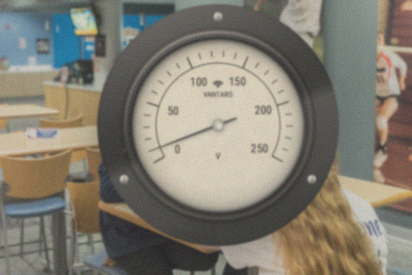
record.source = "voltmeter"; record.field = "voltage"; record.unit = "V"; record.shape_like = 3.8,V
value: 10,V
